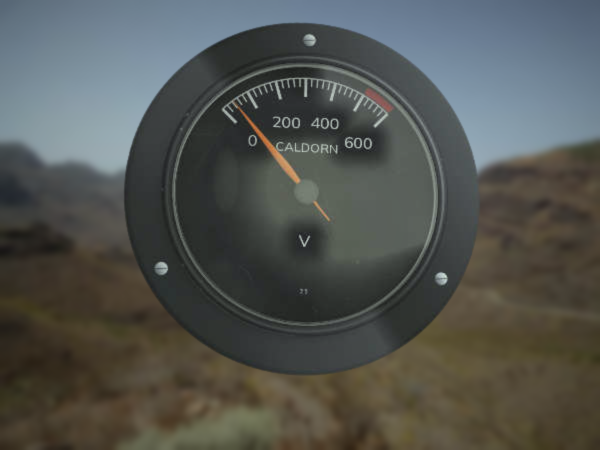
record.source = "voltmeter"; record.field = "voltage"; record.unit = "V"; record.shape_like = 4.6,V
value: 40,V
